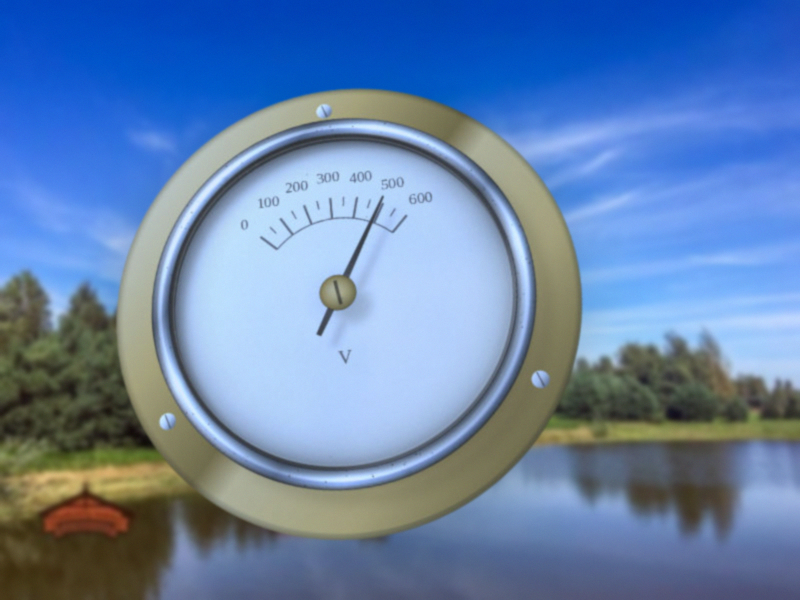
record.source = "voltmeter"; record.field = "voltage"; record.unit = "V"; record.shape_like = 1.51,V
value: 500,V
